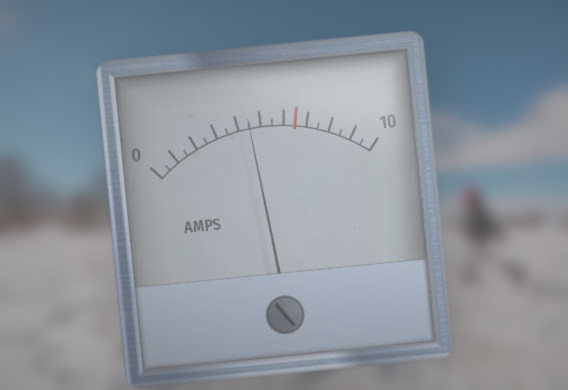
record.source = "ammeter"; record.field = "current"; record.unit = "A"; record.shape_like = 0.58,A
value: 4.5,A
